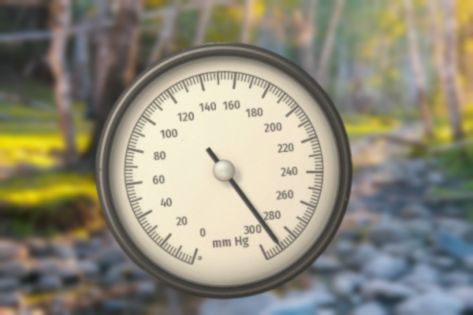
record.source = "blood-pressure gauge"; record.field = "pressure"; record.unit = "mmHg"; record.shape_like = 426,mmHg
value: 290,mmHg
